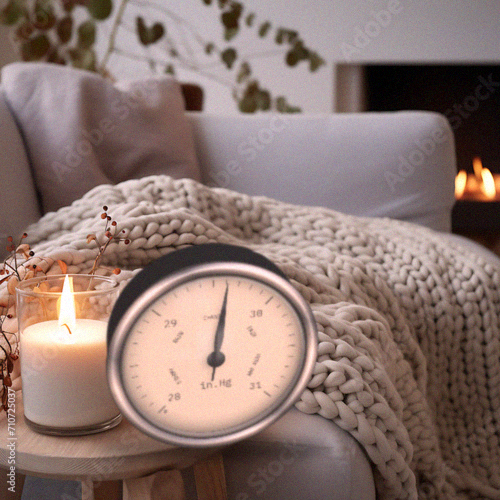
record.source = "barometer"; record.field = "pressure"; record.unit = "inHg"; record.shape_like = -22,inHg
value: 29.6,inHg
